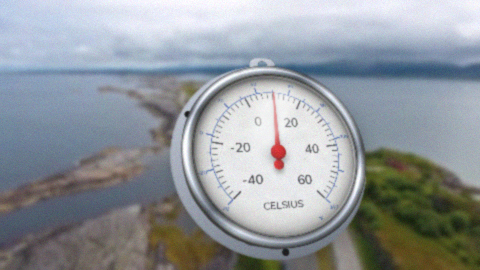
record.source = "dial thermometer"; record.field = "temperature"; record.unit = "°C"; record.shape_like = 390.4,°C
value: 10,°C
